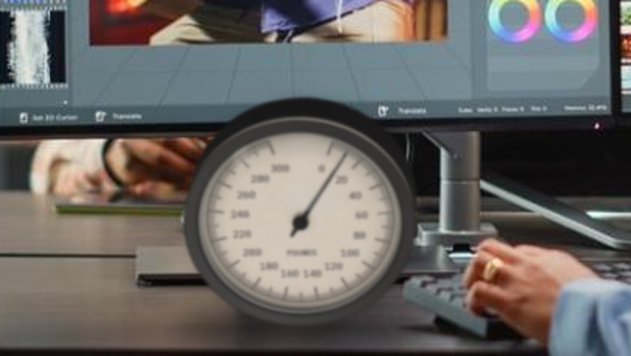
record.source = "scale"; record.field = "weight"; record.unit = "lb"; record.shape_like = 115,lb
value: 10,lb
